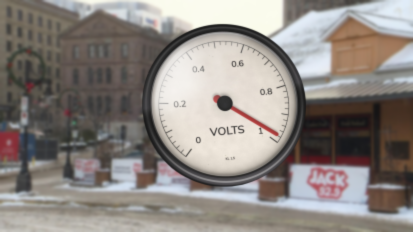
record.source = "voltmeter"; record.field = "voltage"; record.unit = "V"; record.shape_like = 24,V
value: 0.98,V
